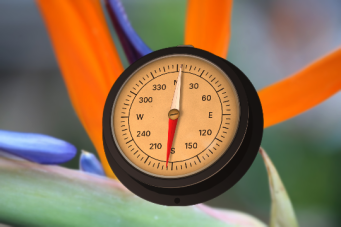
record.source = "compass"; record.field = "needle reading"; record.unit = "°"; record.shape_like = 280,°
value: 185,°
